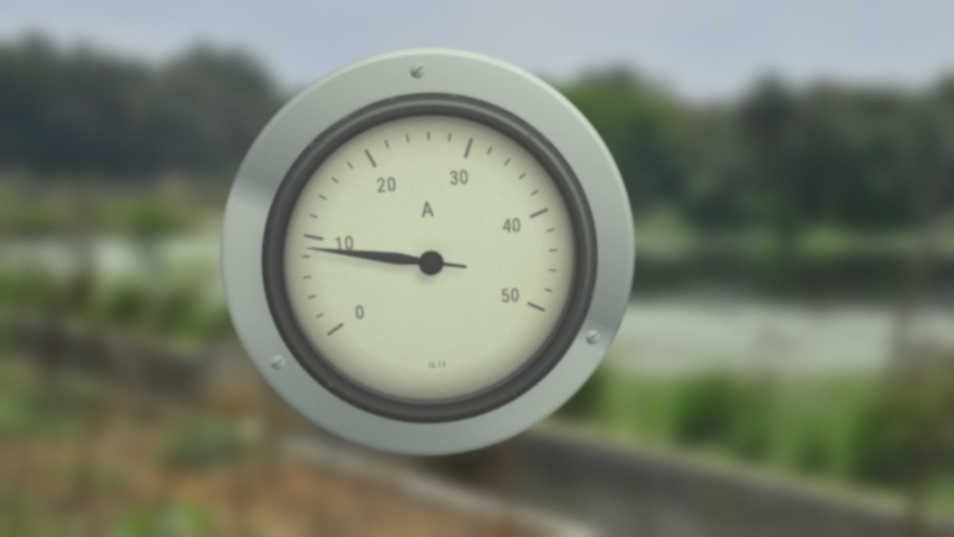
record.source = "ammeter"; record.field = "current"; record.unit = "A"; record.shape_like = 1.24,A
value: 9,A
